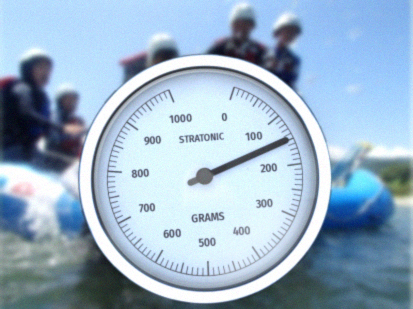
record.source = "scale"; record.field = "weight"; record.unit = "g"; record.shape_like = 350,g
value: 150,g
